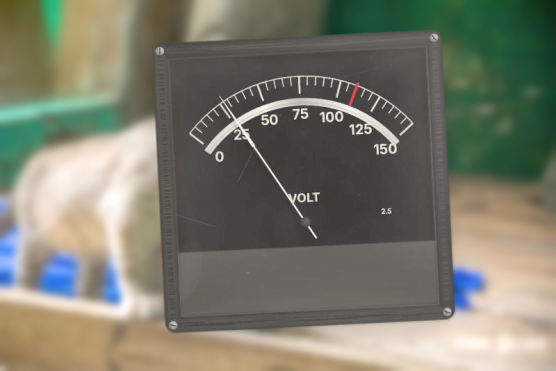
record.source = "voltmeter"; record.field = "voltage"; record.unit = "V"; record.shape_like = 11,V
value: 27.5,V
